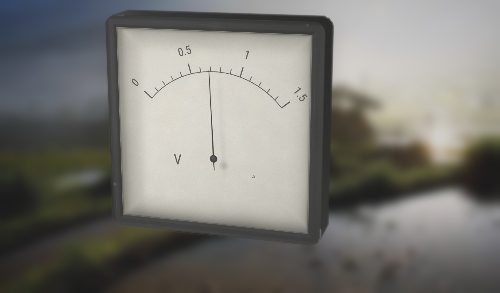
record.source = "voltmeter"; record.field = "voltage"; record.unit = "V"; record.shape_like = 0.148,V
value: 0.7,V
